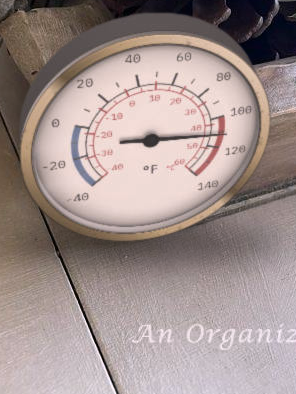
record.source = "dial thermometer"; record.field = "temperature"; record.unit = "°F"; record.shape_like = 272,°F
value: 110,°F
